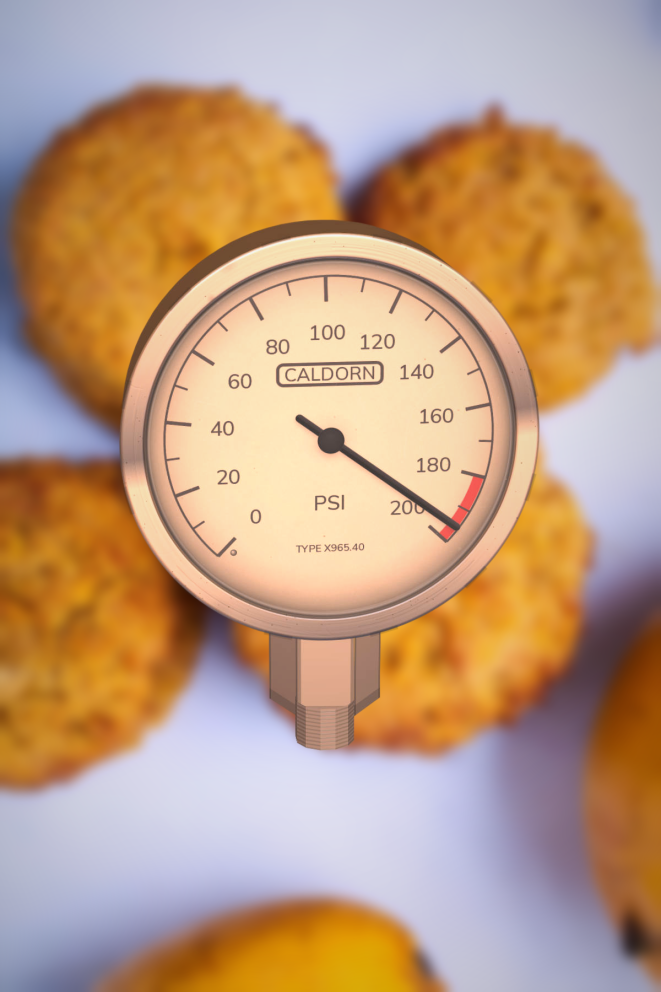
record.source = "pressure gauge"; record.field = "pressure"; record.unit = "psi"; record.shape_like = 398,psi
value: 195,psi
